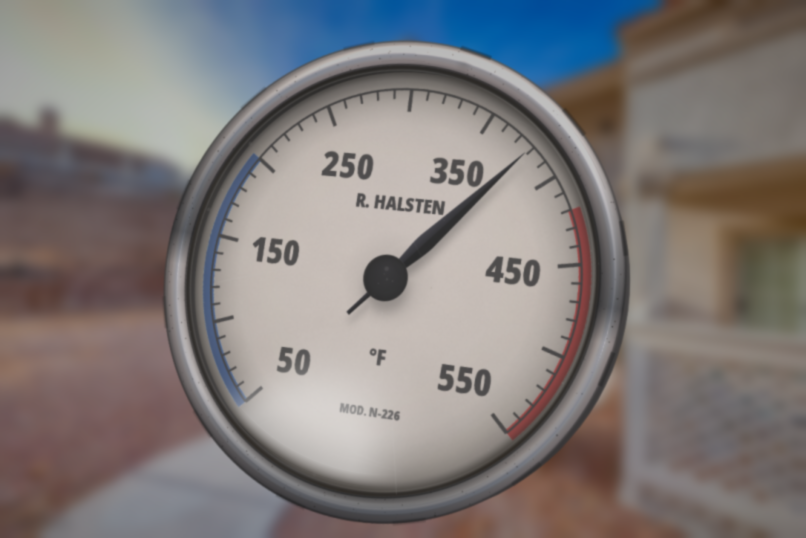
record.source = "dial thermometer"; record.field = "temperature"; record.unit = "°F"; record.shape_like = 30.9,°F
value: 380,°F
